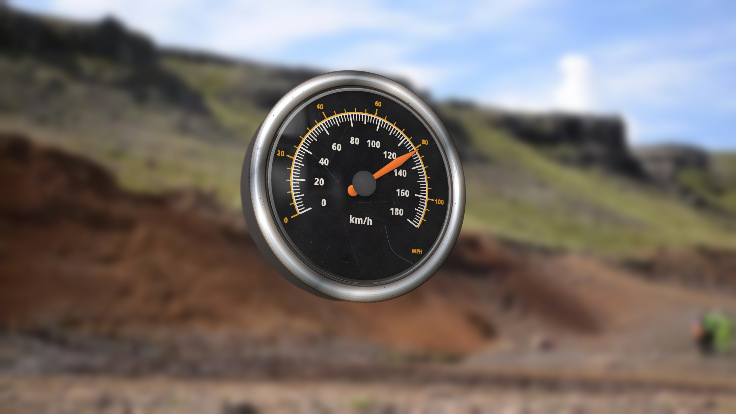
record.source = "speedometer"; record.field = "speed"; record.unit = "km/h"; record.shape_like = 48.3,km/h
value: 130,km/h
